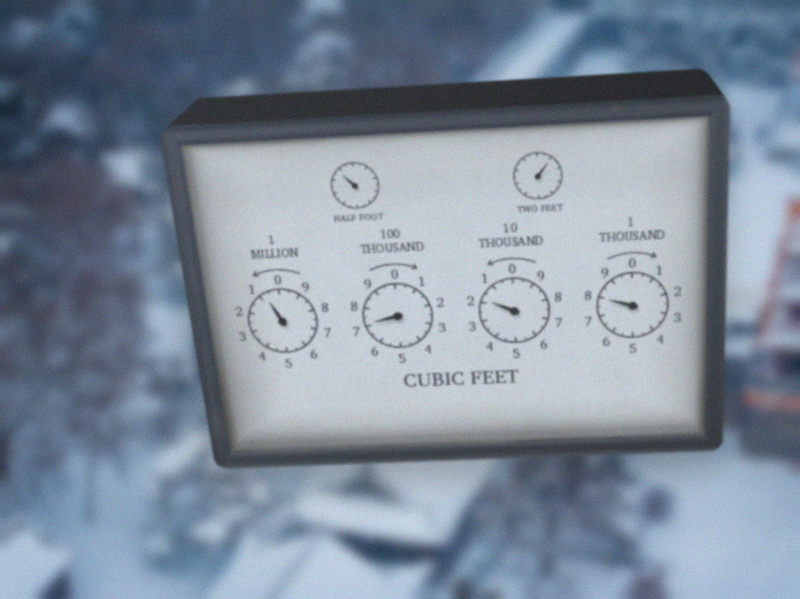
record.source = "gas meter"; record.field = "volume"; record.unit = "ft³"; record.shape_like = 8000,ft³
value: 71800,ft³
